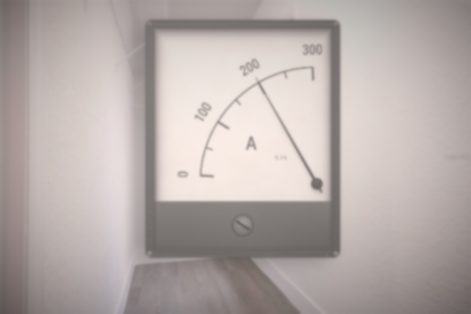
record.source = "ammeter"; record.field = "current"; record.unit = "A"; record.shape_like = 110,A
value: 200,A
